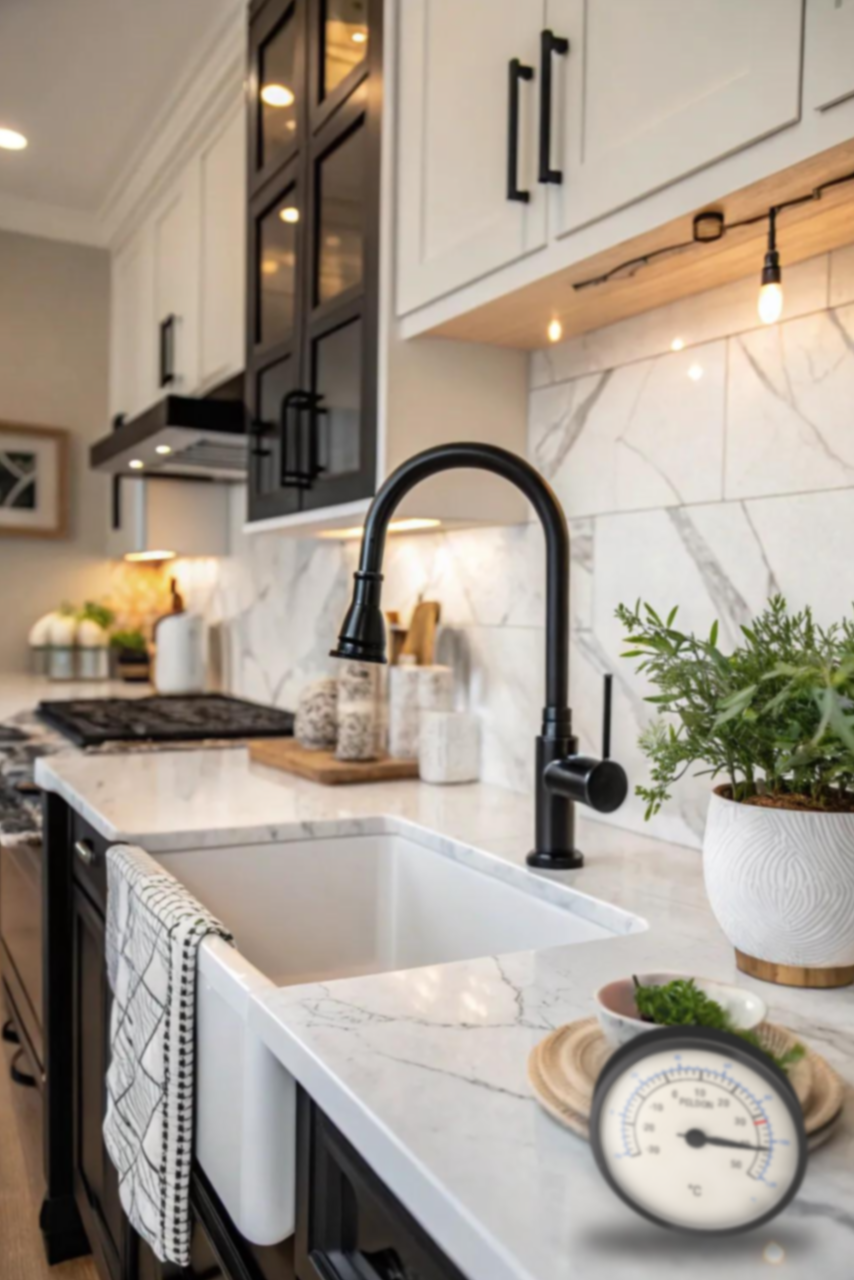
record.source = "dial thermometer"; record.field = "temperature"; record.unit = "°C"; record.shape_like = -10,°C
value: 40,°C
